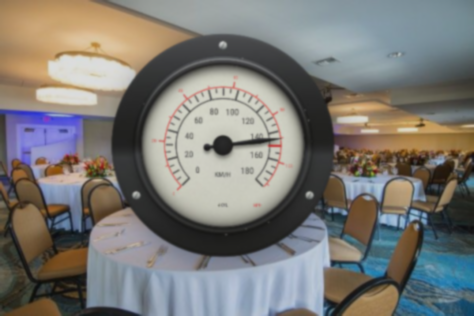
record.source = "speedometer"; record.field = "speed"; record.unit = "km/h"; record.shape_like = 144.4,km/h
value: 145,km/h
